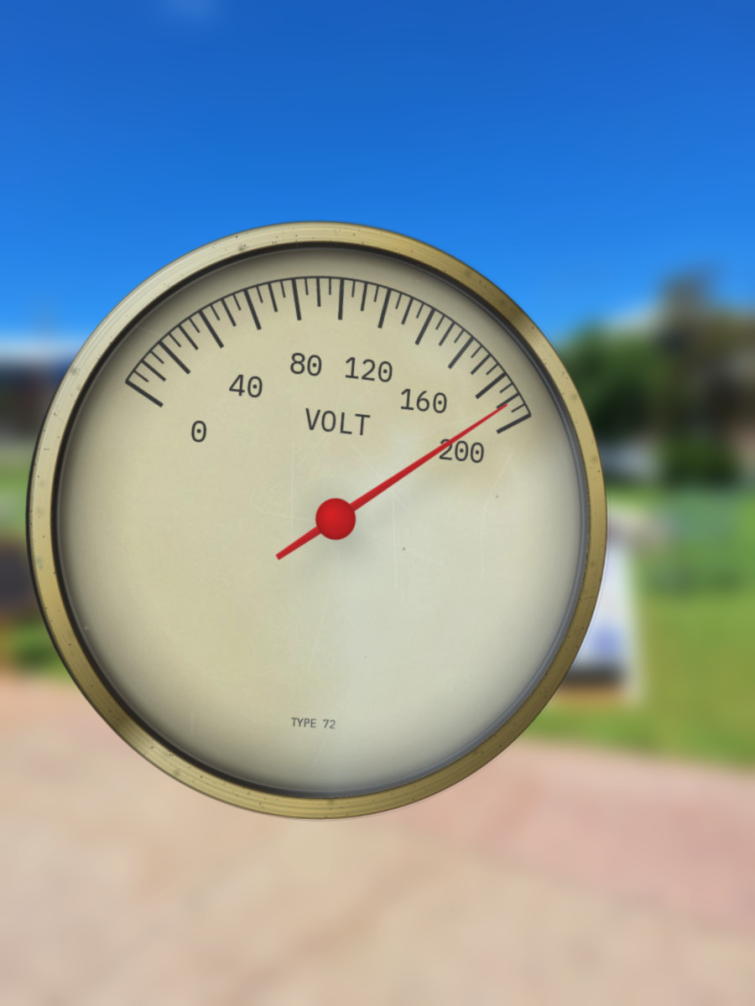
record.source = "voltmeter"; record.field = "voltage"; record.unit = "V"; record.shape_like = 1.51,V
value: 190,V
